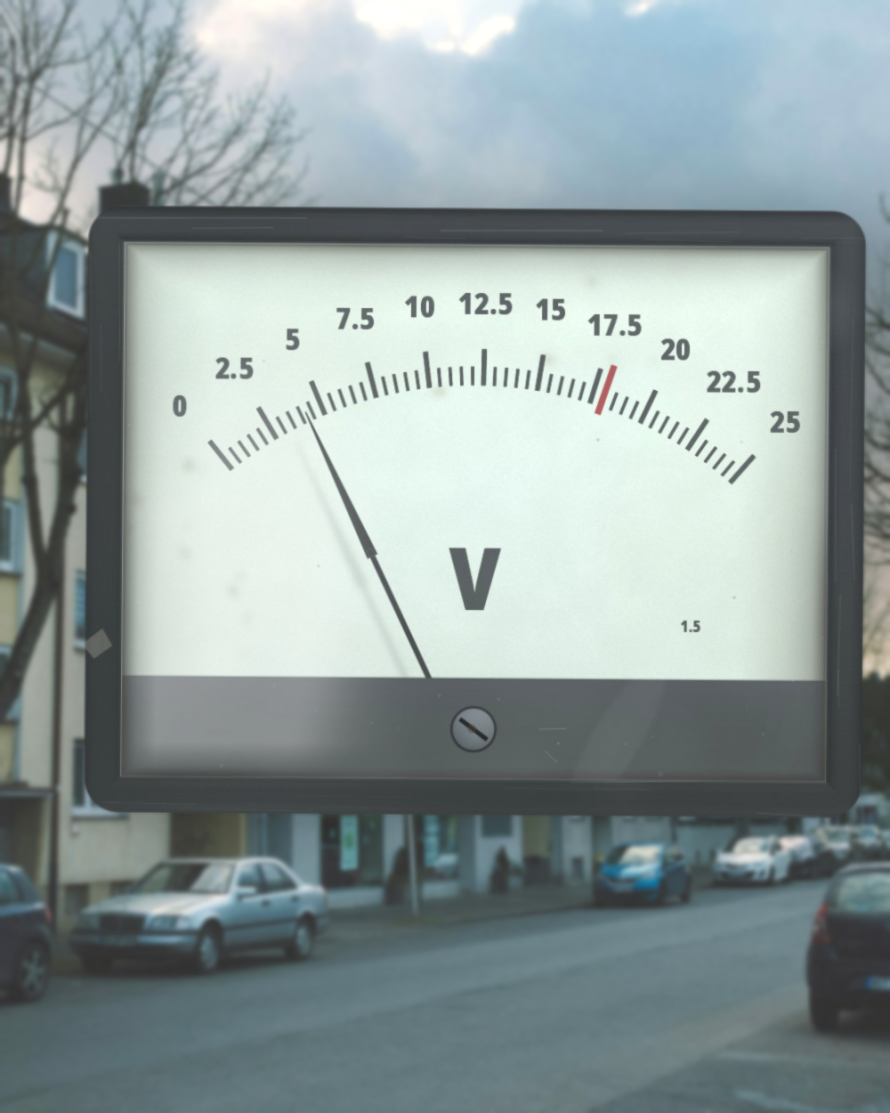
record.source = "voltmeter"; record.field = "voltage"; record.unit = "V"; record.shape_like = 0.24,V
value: 4.25,V
